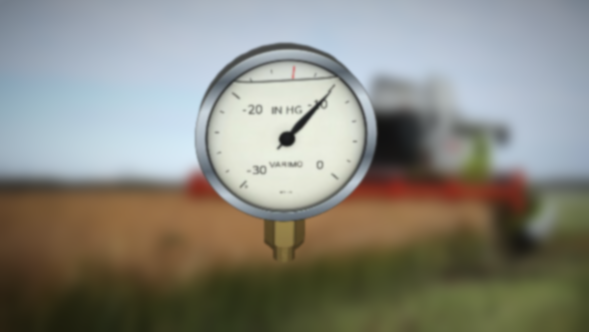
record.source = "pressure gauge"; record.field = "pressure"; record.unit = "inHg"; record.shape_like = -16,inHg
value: -10,inHg
